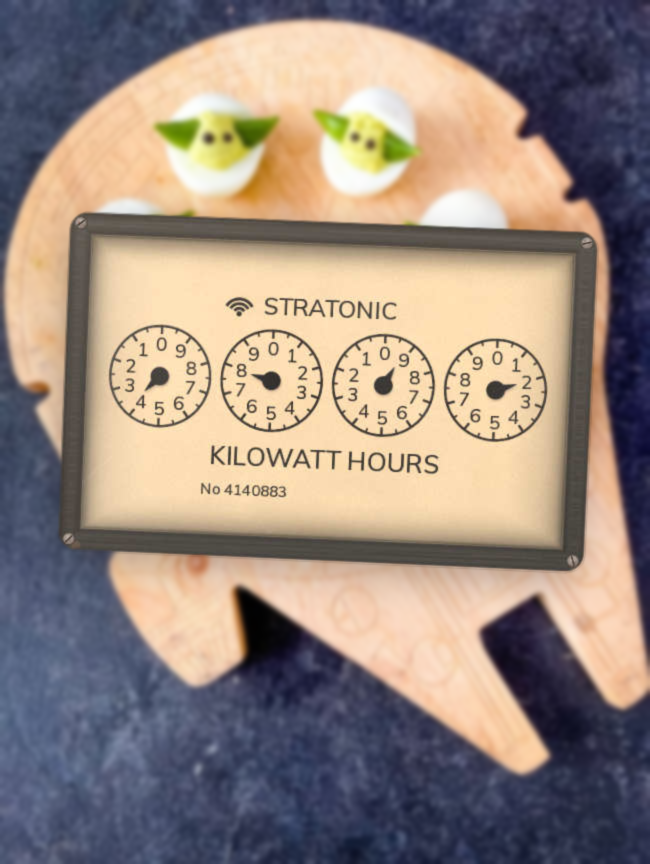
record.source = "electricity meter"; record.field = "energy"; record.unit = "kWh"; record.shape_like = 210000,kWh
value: 3792,kWh
